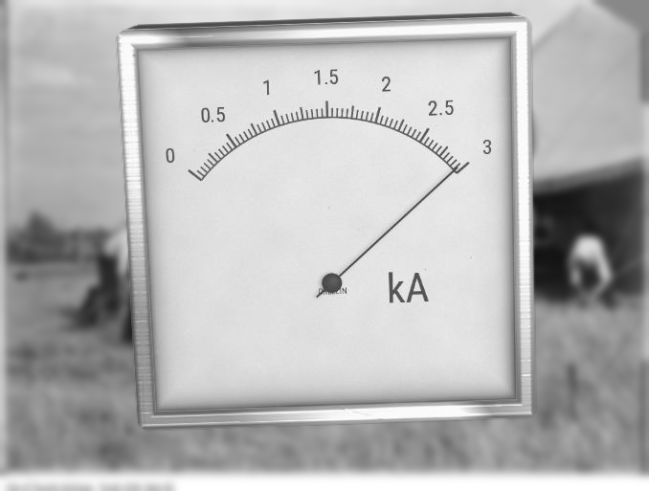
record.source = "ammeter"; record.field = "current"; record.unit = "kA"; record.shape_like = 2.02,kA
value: 2.95,kA
